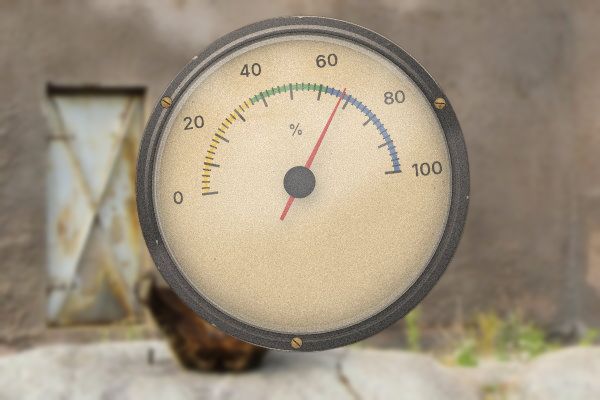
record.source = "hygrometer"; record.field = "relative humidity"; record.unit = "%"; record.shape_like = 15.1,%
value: 68,%
